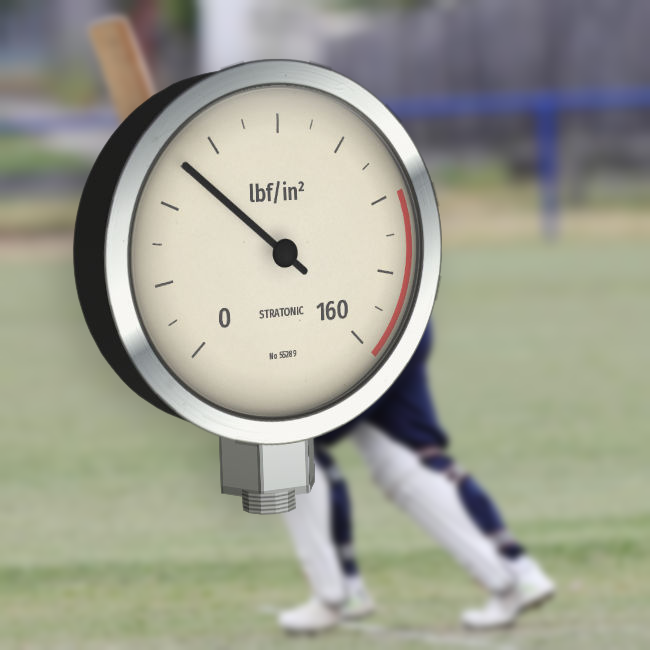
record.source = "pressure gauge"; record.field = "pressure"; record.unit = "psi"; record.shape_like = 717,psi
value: 50,psi
